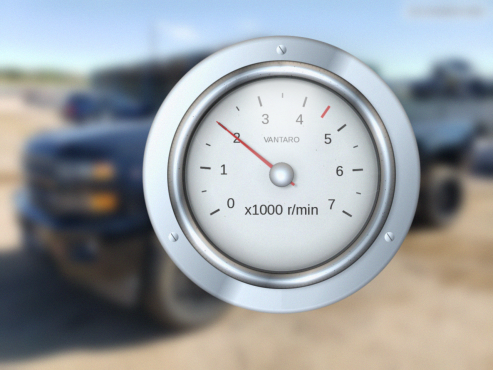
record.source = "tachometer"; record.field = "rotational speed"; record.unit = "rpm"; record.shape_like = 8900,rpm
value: 2000,rpm
